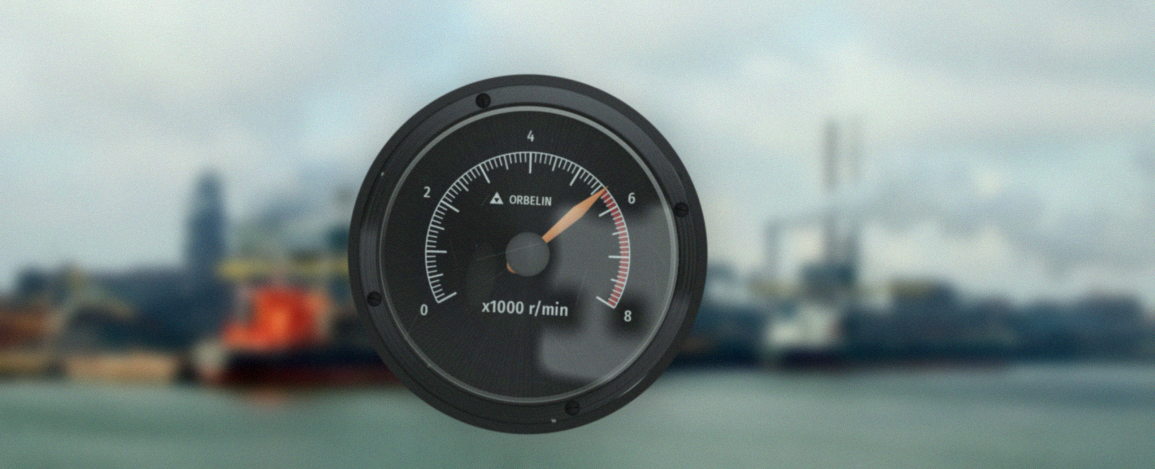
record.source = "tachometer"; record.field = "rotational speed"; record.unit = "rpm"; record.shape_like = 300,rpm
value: 5600,rpm
